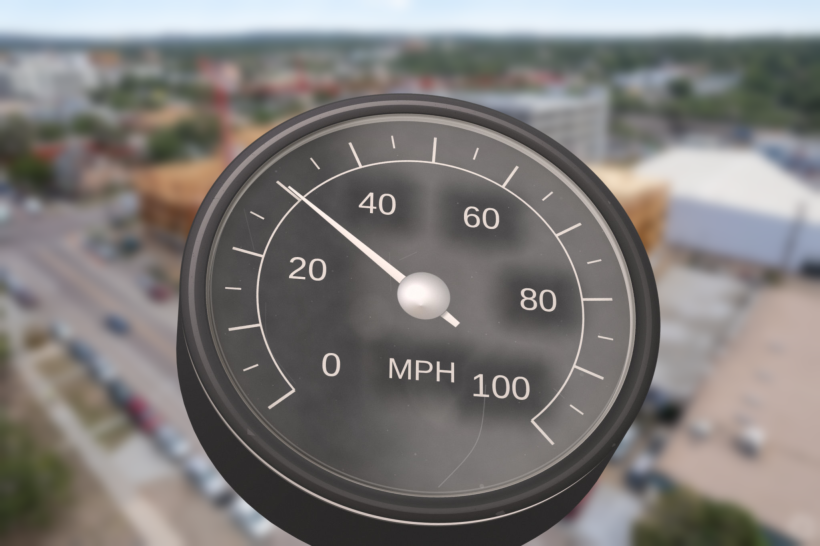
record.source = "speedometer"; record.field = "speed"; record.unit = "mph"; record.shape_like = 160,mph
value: 30,mph
